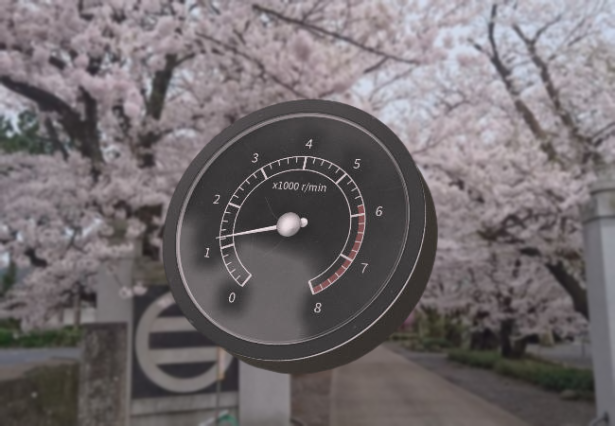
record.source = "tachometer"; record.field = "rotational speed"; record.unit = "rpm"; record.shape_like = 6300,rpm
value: 1200,rpm
